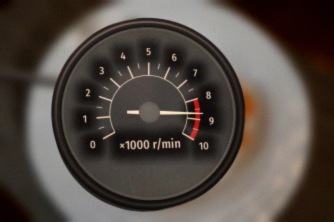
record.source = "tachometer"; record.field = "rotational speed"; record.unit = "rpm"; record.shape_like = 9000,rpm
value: 8750,rpm
